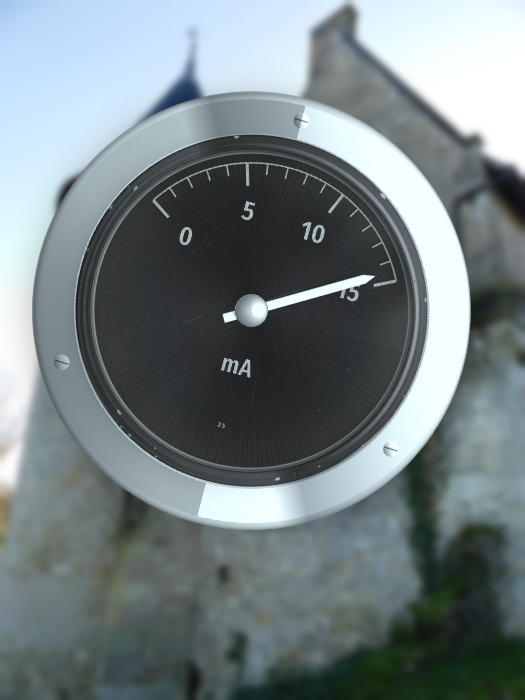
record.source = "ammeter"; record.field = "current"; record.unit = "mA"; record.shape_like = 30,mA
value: 14.5,mA
